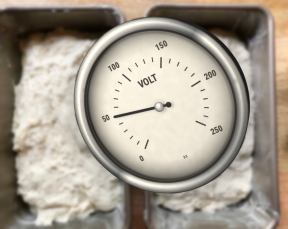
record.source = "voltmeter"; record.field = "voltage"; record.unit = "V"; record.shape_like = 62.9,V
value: 50,V
